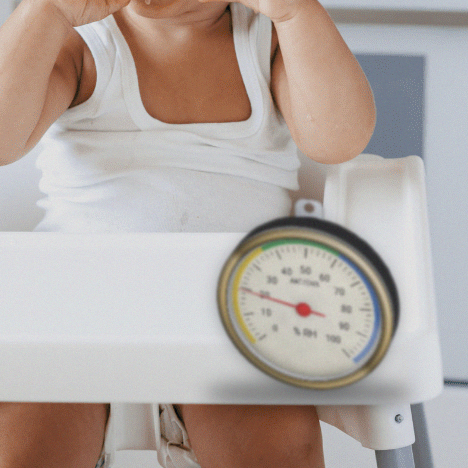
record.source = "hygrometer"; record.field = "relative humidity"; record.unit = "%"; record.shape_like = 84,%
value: 20,%
